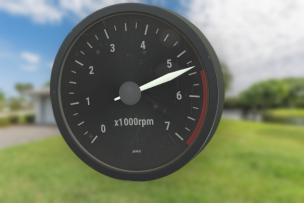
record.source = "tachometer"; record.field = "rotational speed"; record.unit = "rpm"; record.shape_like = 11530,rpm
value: 5375,rpm
